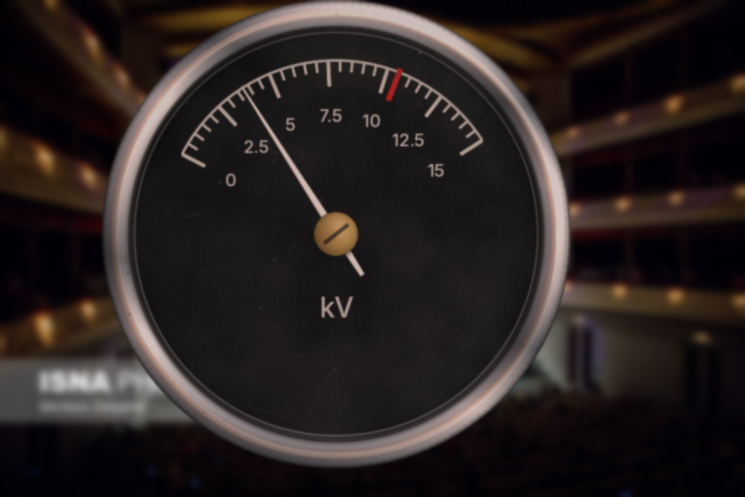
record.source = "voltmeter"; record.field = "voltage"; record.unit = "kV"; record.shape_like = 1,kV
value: 3.75,kV
